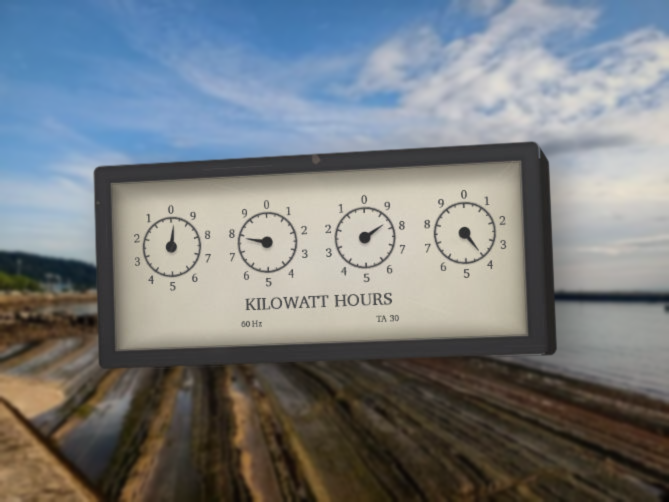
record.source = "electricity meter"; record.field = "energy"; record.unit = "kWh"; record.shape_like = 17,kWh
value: 9784,kWh
